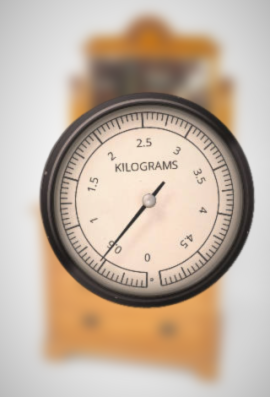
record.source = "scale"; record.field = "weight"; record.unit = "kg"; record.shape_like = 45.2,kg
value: 0.55,kg
